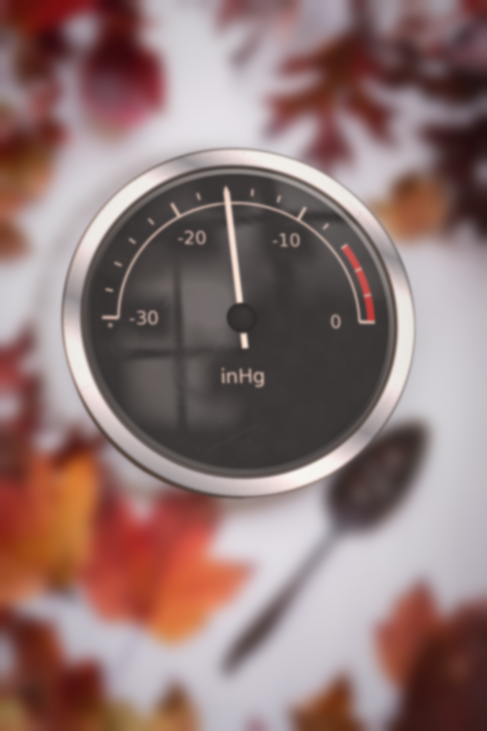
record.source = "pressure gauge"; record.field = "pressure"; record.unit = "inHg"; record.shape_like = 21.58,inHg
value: -16,inHg
